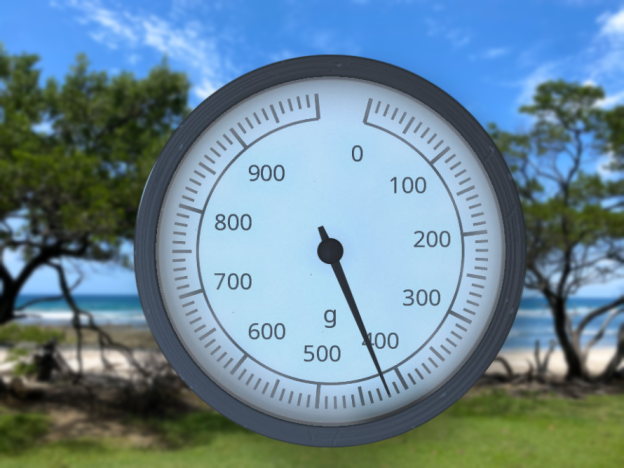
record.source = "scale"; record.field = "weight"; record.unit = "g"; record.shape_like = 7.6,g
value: 420,g
